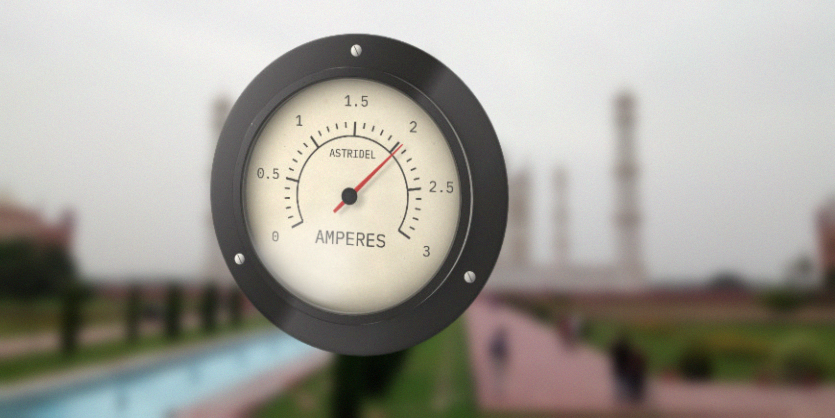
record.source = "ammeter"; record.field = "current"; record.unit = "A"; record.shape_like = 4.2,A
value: 2.05,A
